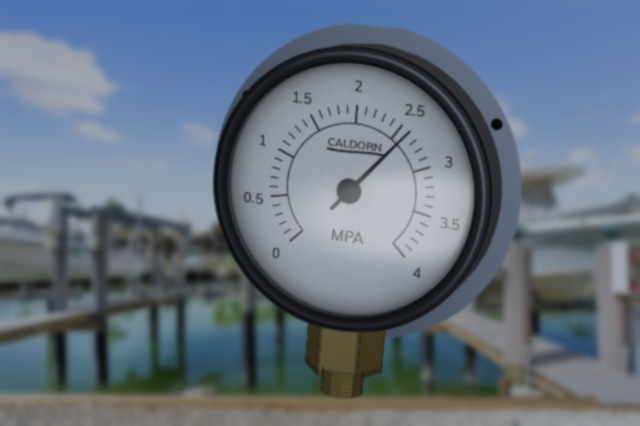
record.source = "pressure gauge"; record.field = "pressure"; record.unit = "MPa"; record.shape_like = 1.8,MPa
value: 2.6,MPa
